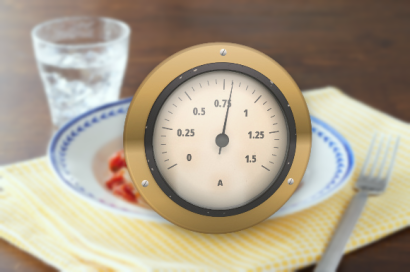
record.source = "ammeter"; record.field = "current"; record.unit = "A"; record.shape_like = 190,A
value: 0.8,A
